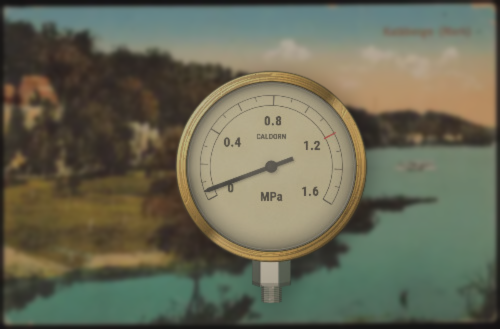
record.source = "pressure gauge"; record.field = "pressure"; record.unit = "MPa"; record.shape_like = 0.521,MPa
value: 0.05,MPa
